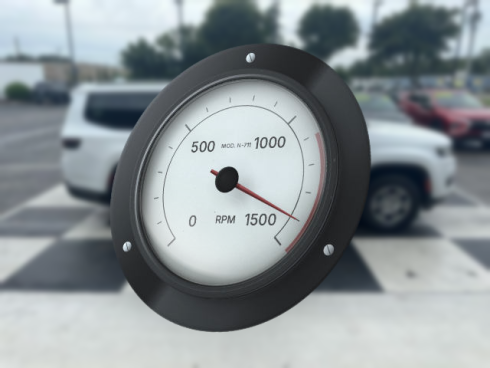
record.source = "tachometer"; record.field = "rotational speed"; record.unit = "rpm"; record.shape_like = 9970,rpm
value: 1400,rpm
